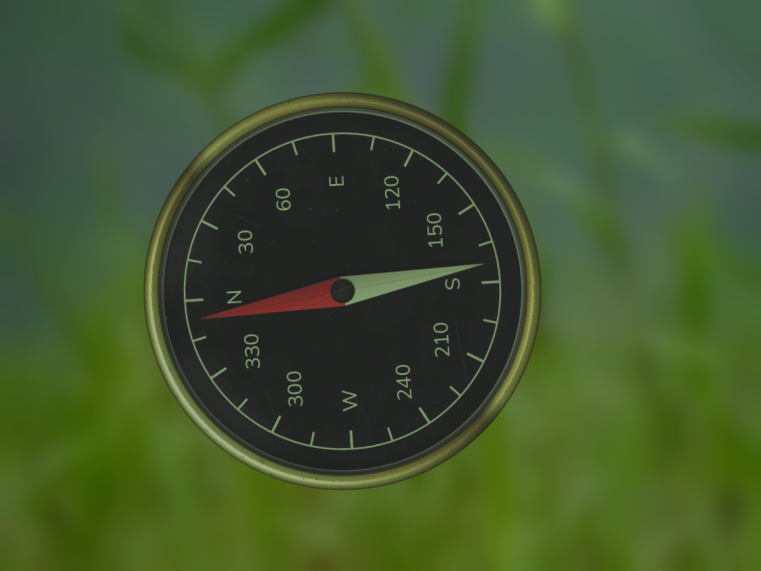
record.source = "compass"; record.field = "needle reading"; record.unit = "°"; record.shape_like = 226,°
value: 352.5,°
